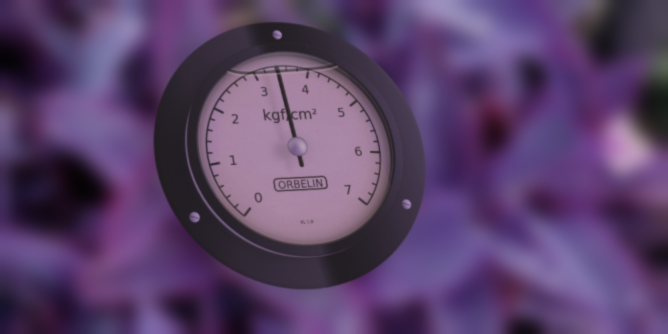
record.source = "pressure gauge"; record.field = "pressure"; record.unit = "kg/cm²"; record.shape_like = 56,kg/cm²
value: 3.4,kg/cm²
